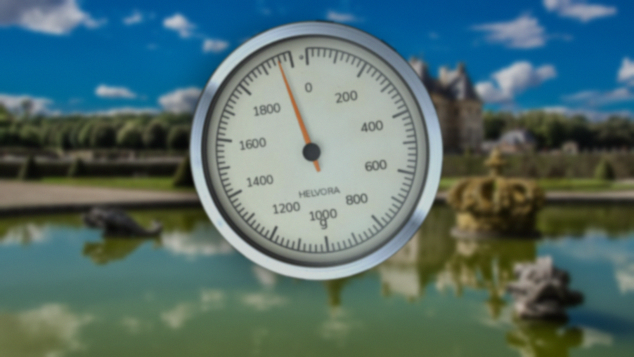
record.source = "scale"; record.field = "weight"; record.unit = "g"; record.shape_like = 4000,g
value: 1960,g
